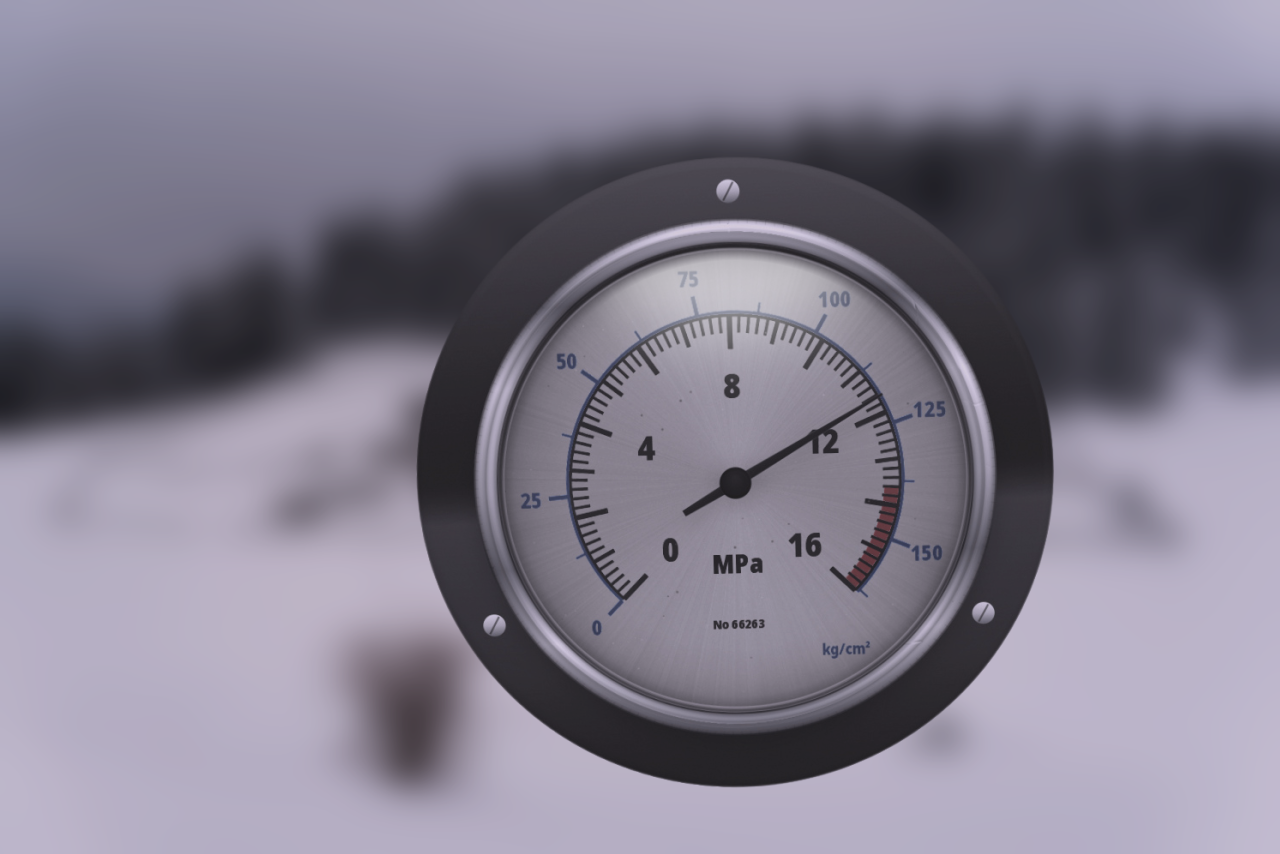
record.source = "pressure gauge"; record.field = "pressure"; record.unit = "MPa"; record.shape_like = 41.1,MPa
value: 11.6,MPa
